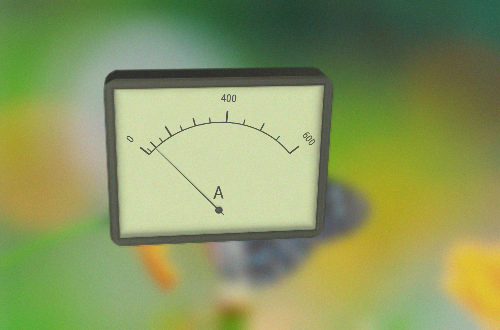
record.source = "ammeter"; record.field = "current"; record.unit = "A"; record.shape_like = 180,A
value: 100,A
